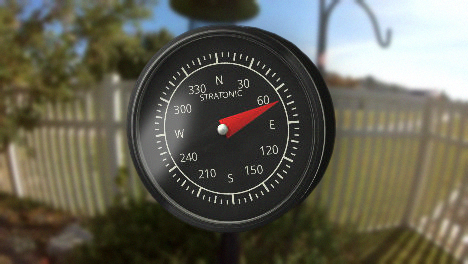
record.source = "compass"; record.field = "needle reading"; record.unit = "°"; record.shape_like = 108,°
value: 70,°
